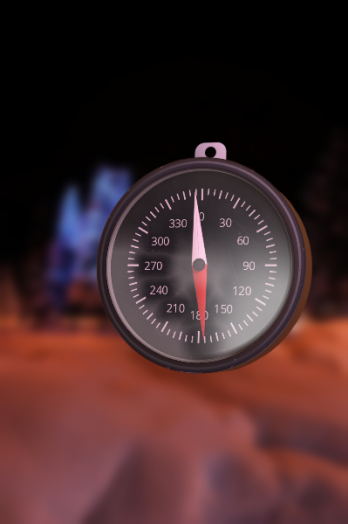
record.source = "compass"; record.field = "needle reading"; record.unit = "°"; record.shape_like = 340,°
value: 175,°
